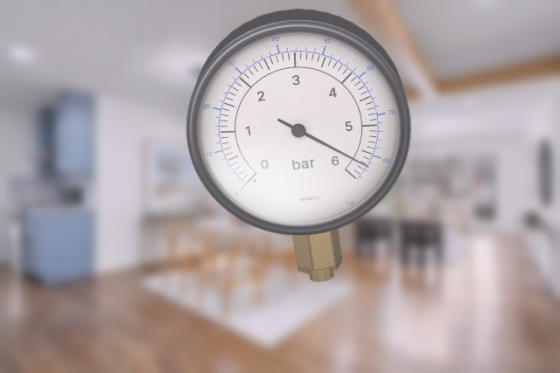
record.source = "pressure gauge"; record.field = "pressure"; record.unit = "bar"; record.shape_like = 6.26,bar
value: 5.7,bar
